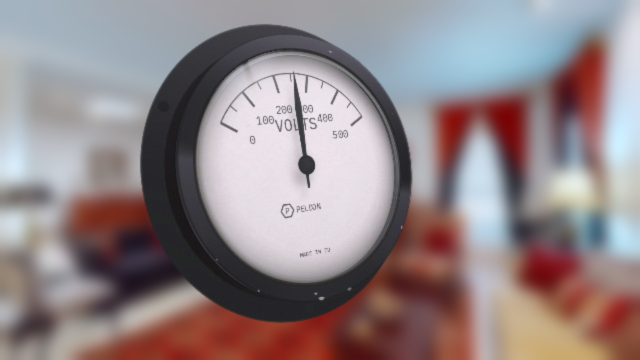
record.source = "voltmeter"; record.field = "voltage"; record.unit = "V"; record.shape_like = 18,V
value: 250,V
